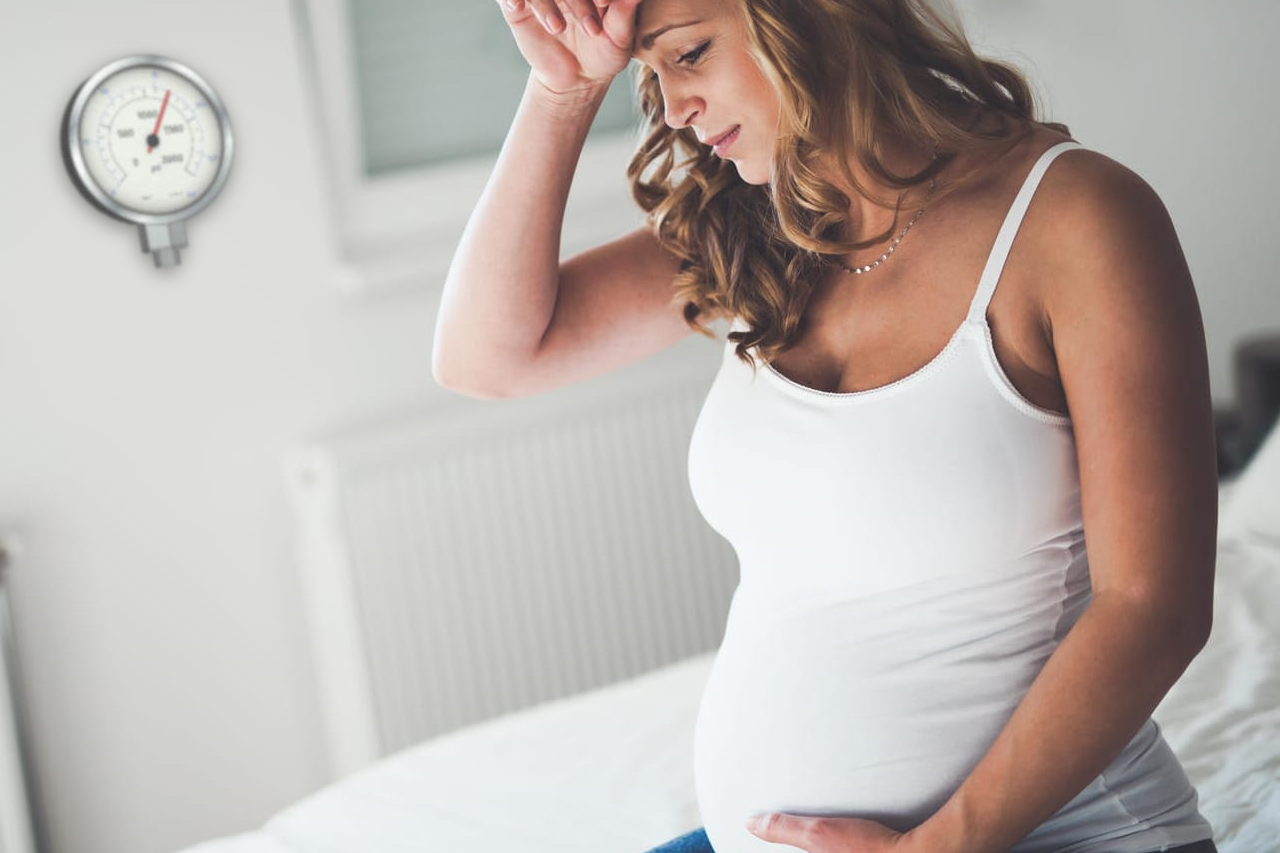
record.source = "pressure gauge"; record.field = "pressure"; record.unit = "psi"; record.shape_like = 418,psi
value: 1200,psi
